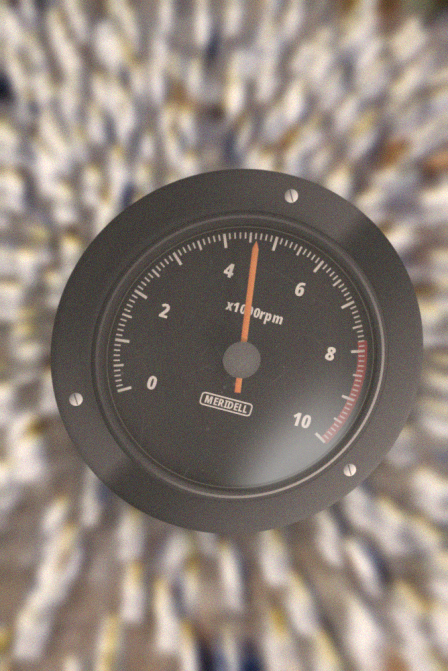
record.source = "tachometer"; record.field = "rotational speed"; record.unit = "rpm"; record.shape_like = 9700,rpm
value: 4600,rpm
